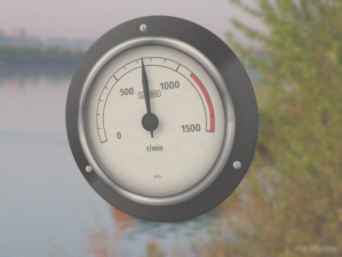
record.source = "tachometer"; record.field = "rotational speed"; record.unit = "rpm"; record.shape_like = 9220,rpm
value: 750,rpm
